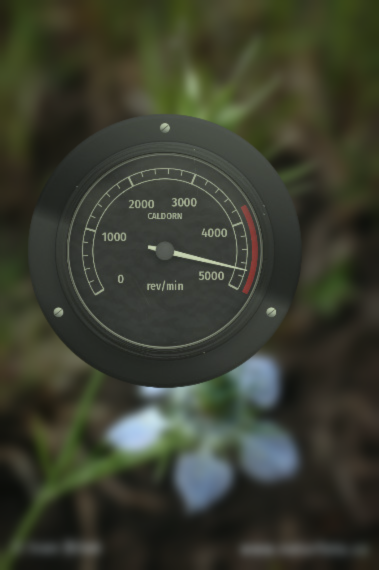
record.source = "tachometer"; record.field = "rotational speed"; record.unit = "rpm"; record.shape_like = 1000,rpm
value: 4700,rpm
